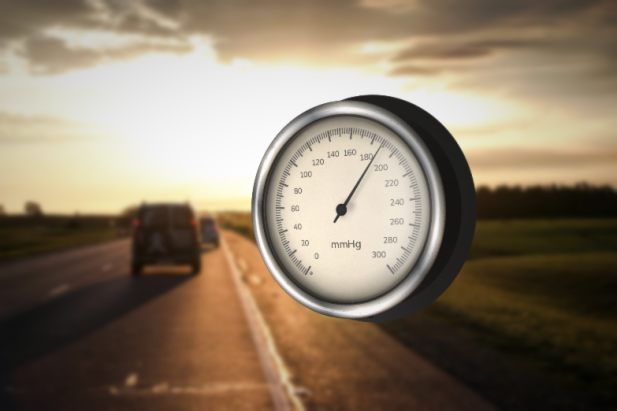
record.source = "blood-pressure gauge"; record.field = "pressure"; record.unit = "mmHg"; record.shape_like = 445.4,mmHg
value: 190,mmHg
